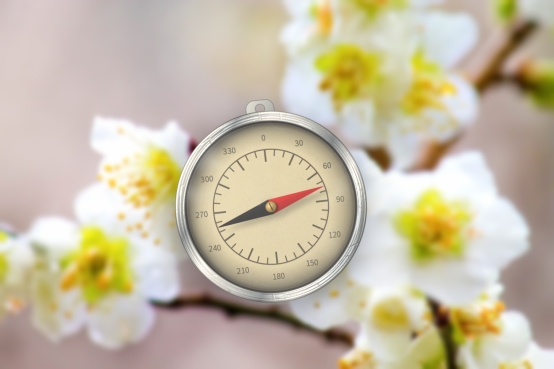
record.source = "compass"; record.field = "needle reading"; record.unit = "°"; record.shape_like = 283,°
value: 75,°
